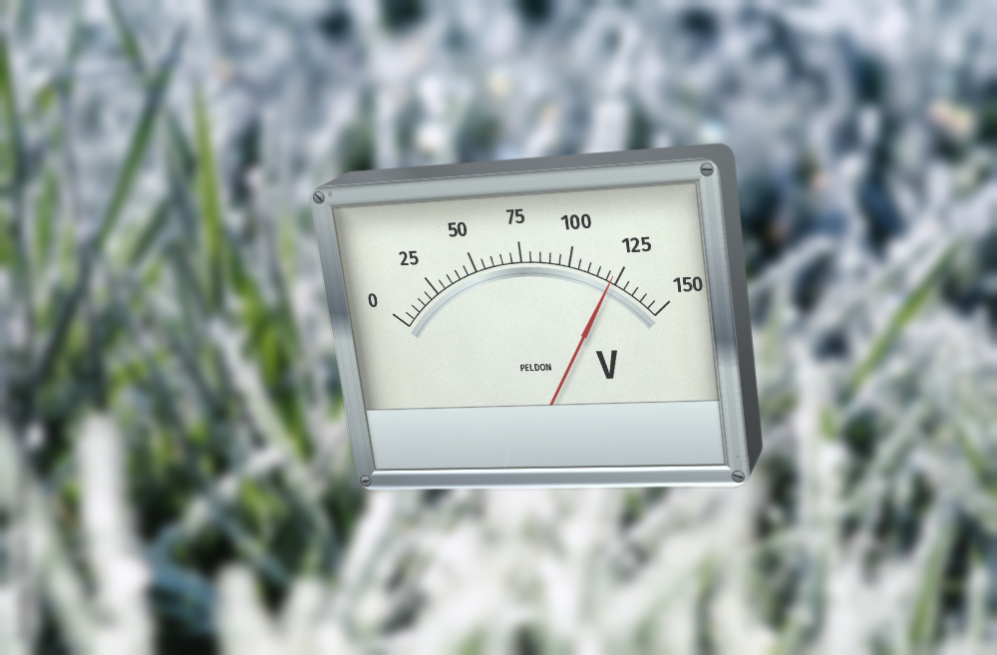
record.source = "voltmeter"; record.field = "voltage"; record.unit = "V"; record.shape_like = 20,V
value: 122.5,V
